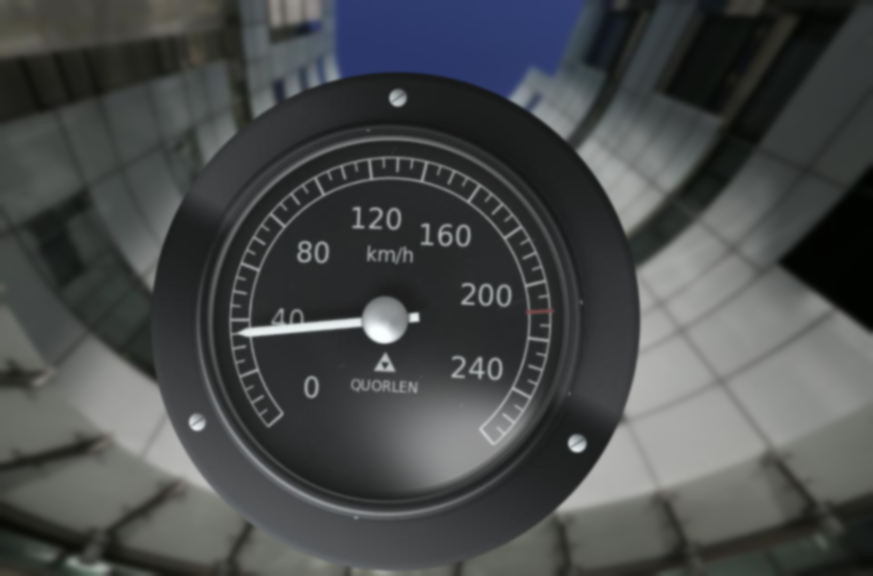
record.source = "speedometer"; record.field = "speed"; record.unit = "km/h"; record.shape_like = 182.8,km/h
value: 35,km/h
